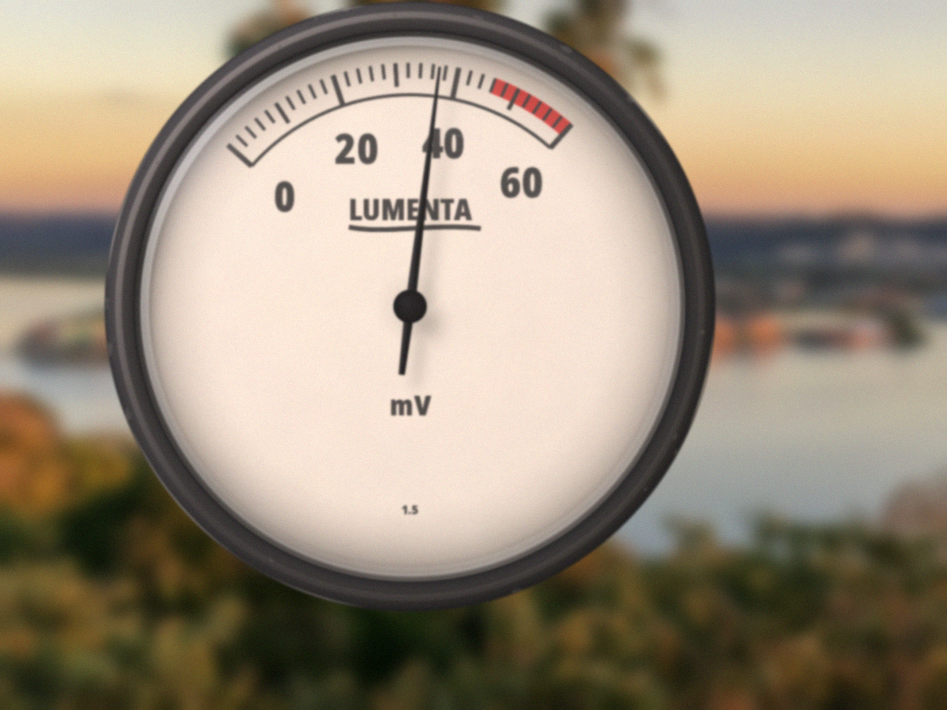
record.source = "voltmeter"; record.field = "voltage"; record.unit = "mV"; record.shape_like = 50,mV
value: 37,mV
